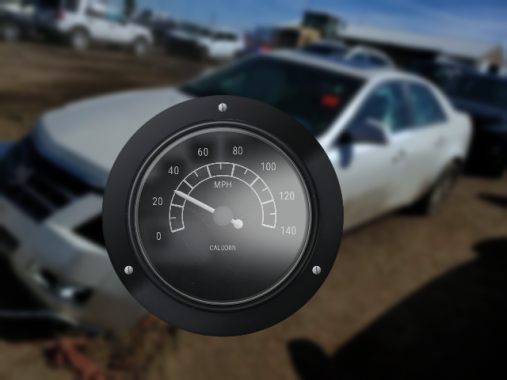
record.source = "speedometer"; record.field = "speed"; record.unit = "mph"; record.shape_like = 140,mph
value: 30,mph
